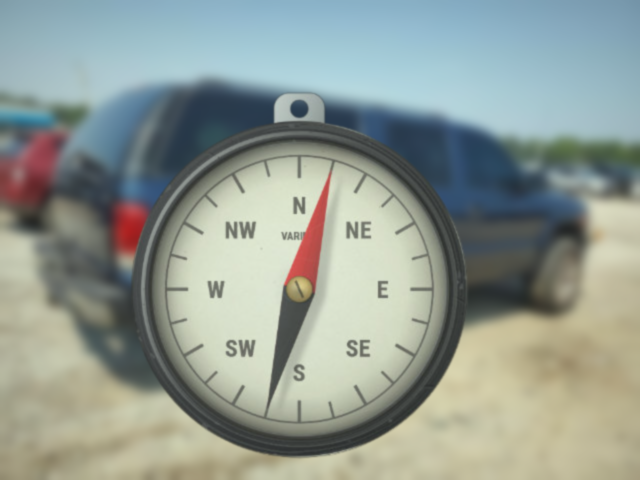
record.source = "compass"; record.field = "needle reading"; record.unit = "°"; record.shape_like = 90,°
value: 15,°
